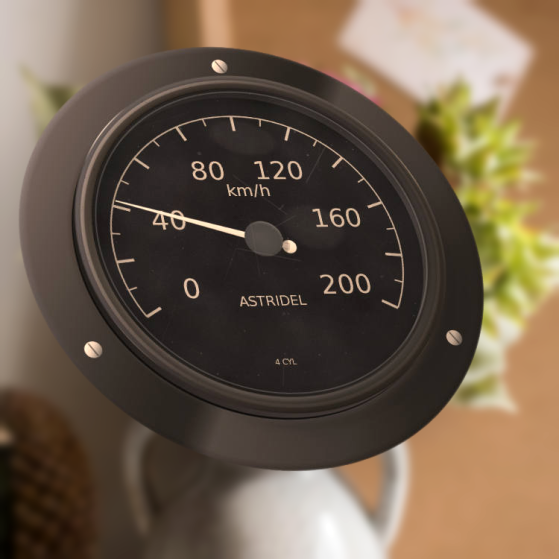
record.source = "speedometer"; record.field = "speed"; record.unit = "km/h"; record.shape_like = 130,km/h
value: 40,km/h
